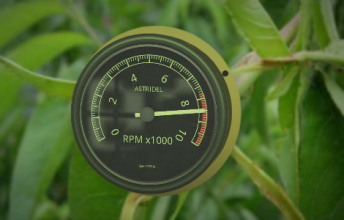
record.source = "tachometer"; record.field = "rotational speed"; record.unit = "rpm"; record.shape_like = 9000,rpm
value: 8500,rpm
